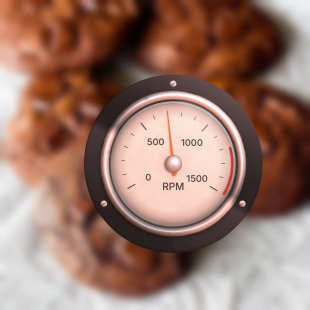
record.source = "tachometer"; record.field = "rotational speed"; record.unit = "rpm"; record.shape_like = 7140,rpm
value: 700,rpm
